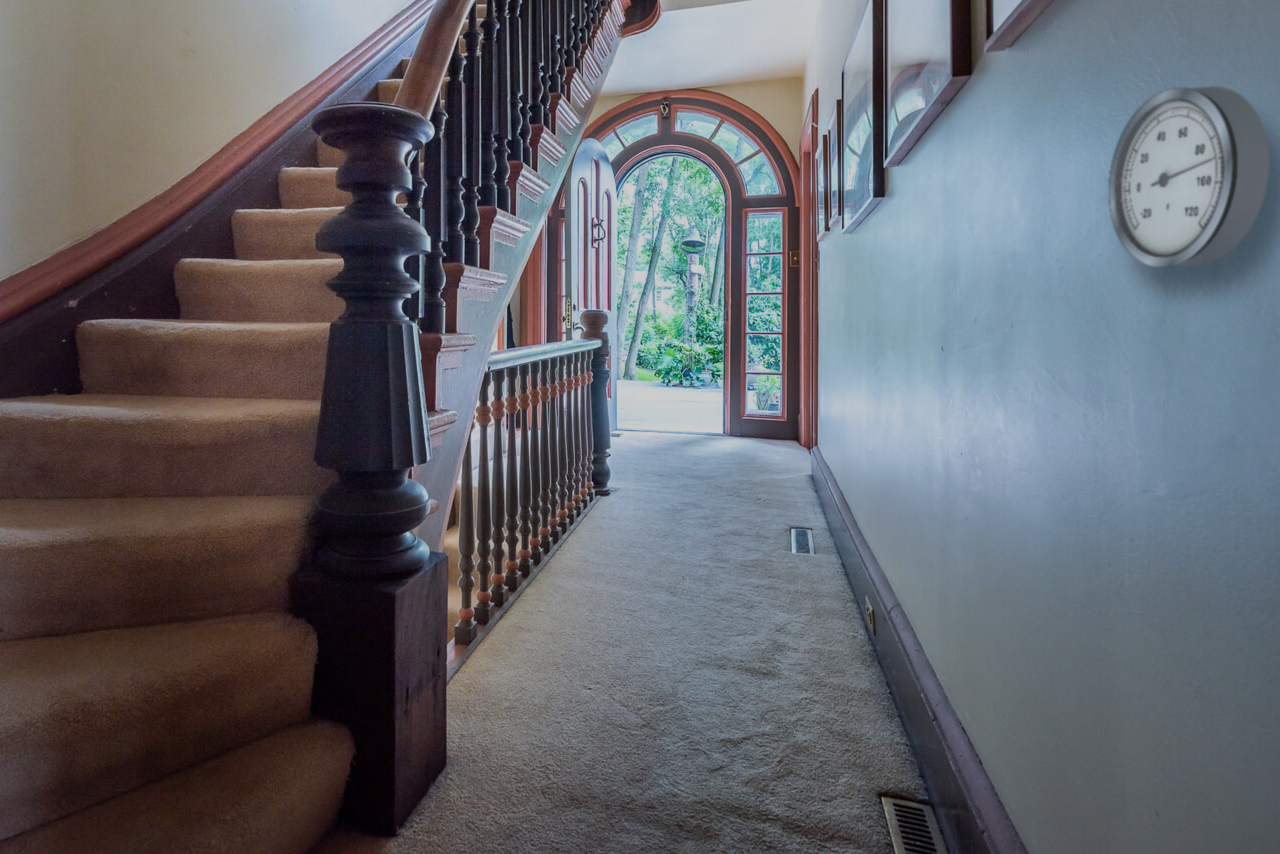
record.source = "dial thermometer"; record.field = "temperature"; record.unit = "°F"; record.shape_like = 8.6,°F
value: 90,°F
